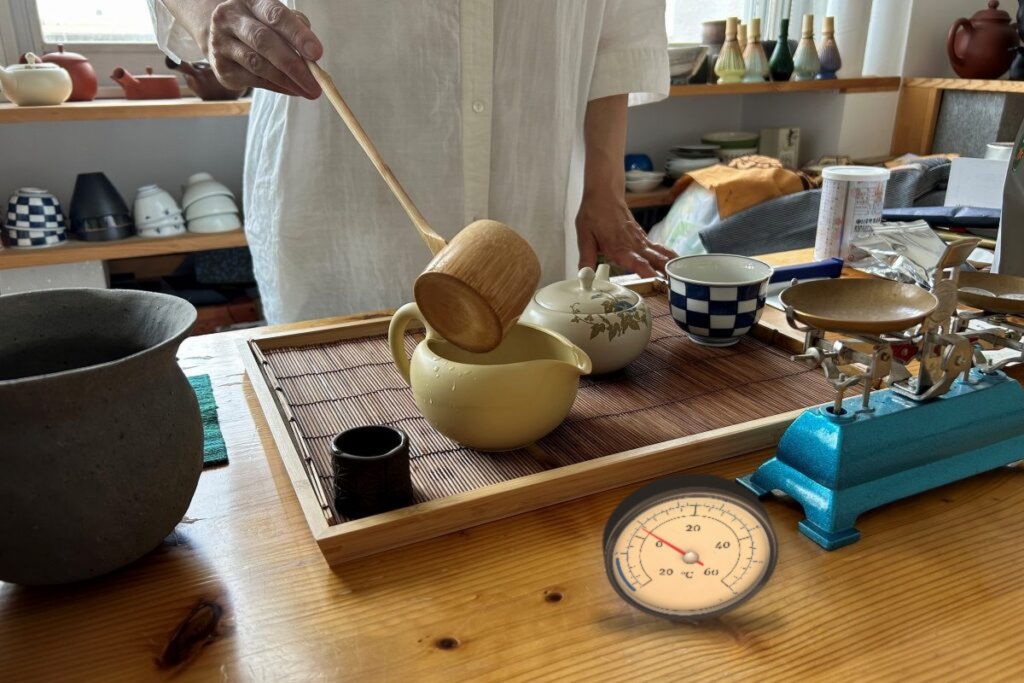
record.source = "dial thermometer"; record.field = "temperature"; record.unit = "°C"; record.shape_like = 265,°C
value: 4,°C
